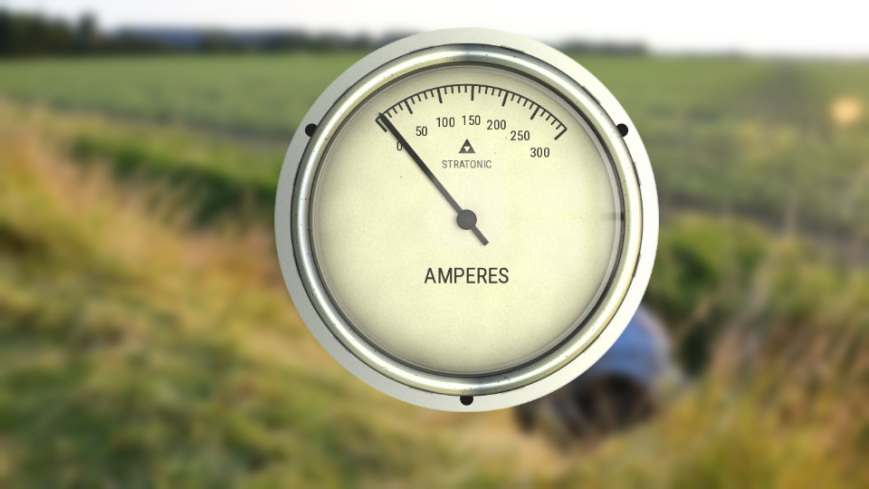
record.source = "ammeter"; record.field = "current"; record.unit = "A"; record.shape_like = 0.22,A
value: 10,A
